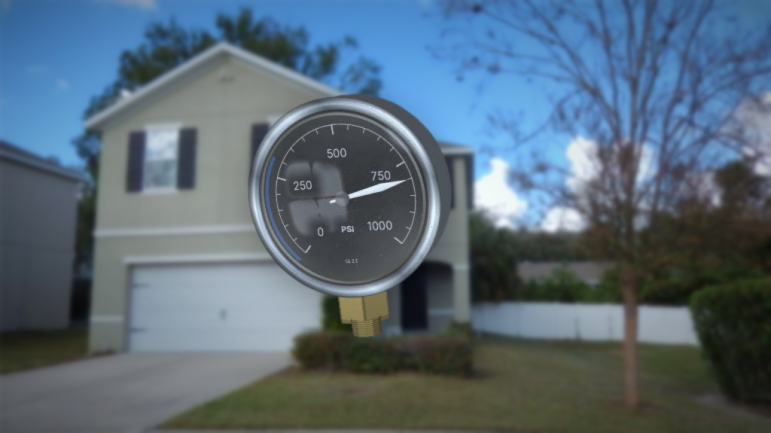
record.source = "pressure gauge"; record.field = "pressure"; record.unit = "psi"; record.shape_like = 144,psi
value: 800,psi
